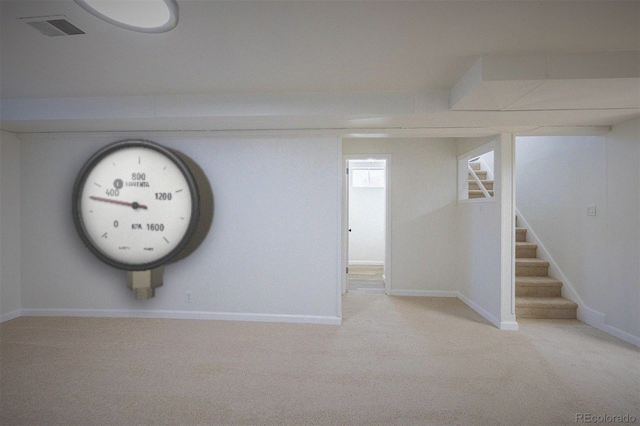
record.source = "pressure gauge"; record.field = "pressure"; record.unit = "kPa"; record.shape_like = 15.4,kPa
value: 300,kPa
